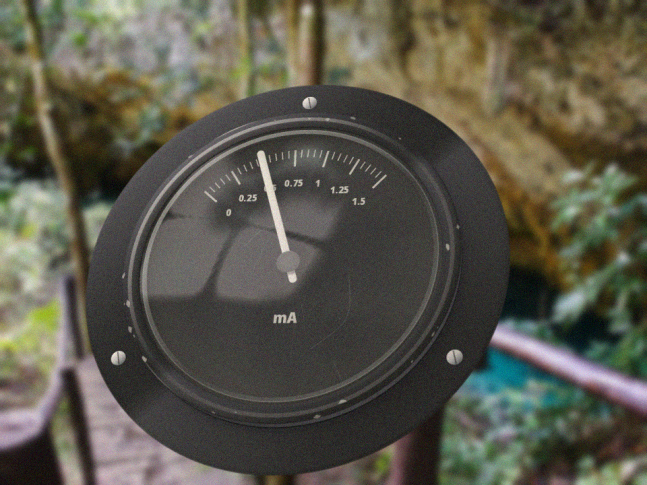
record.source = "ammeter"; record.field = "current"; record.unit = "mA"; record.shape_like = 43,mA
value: 0.5,mA
